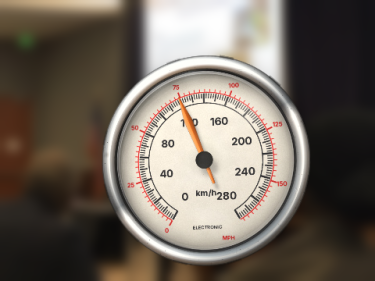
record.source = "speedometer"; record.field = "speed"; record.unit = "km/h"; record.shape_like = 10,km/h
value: 120,km/h
